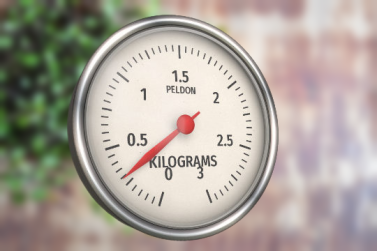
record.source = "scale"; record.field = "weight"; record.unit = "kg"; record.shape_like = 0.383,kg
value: 0.3,kg
